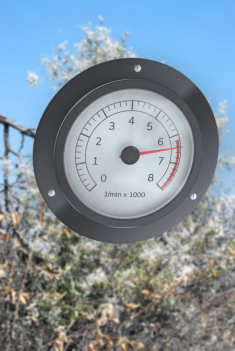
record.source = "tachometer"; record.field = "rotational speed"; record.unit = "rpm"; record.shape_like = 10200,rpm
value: 6400,rpm
